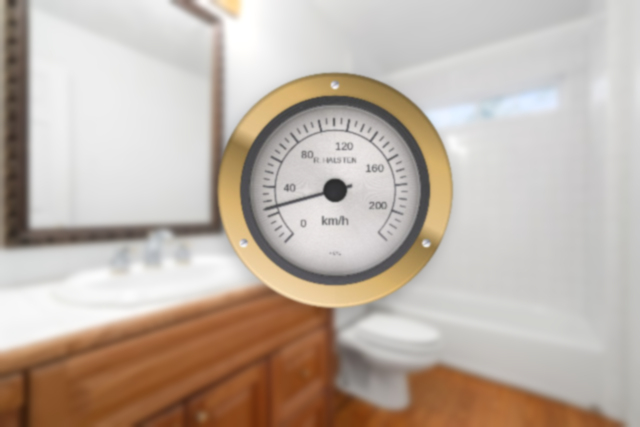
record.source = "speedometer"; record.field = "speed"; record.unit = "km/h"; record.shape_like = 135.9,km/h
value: 25,km/h
